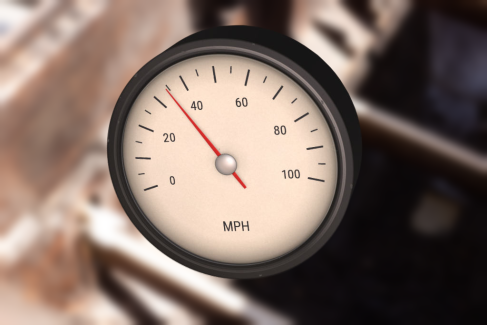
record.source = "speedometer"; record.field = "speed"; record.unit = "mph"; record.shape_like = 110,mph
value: 35,mph
